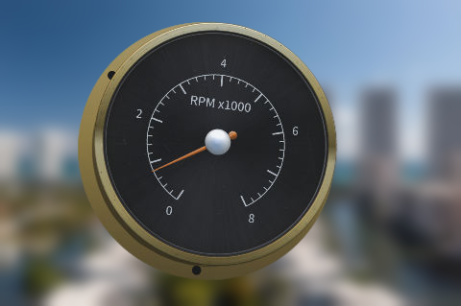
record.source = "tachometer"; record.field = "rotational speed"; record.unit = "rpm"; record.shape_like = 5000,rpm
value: 800,rpm
